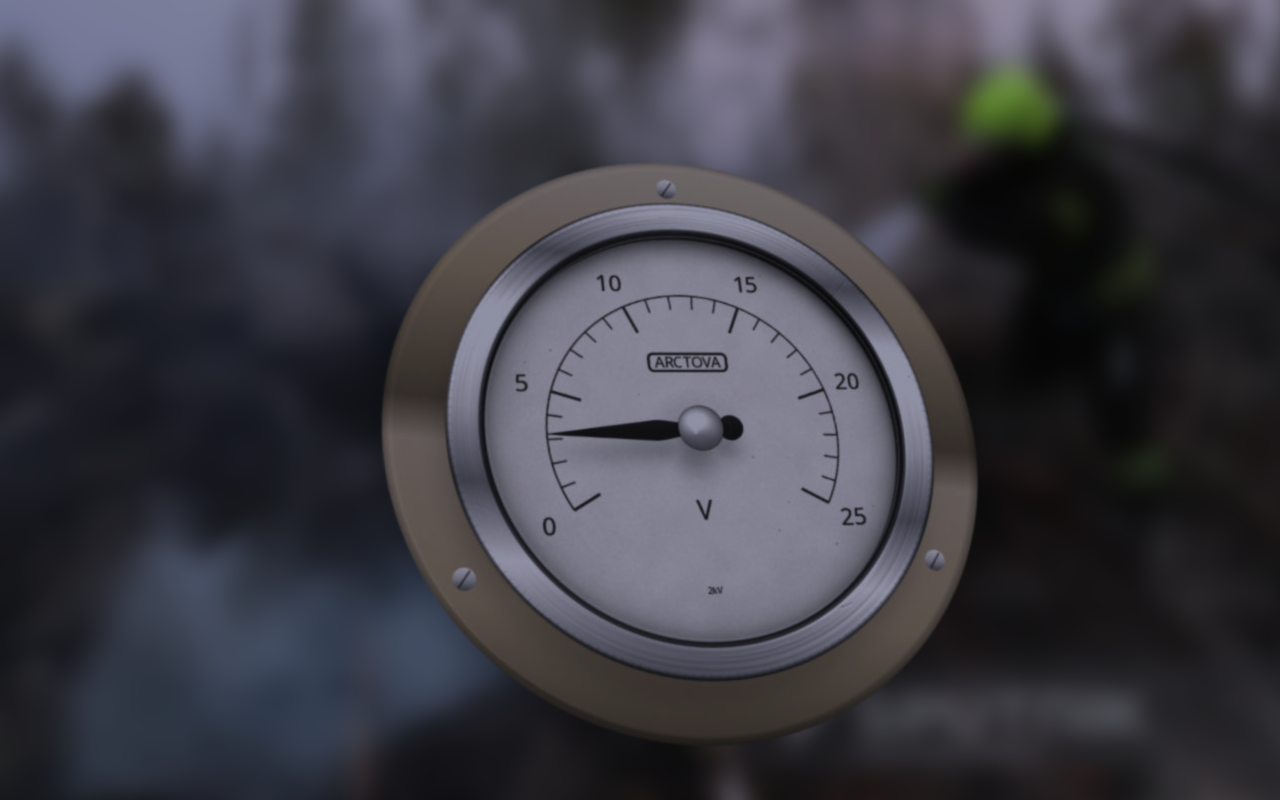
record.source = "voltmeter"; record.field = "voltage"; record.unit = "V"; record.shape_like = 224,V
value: 3,V
